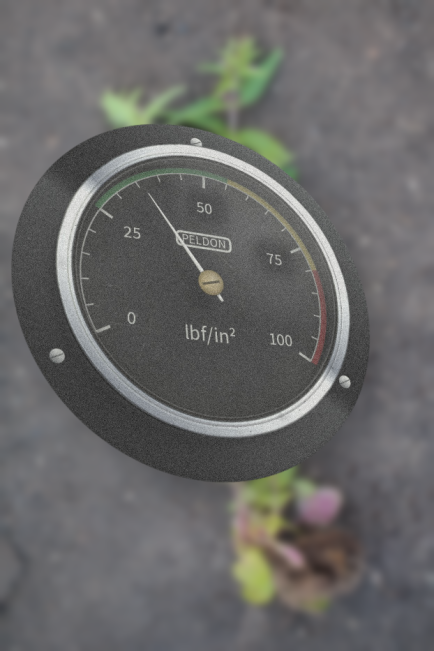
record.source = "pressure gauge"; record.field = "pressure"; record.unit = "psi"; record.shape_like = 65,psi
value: 35,psi
